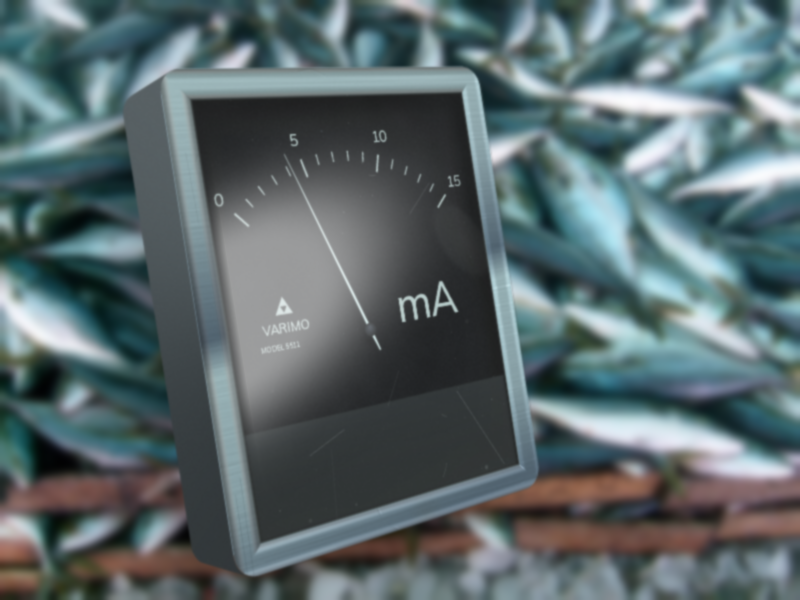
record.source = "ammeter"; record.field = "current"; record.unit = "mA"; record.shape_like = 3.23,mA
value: 4,mA
